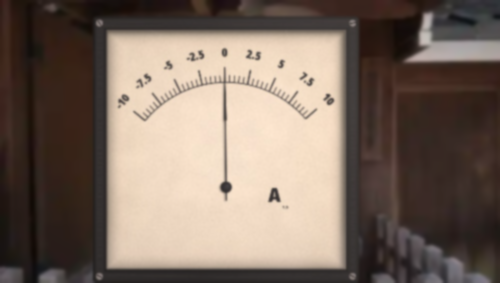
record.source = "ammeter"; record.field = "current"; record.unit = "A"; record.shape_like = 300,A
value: 0,A
